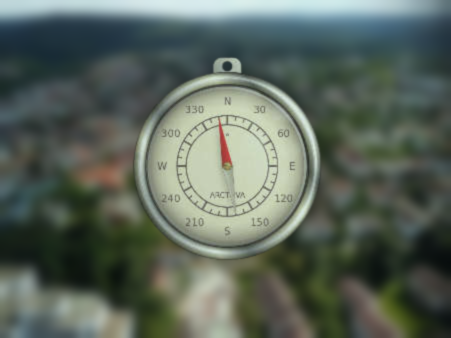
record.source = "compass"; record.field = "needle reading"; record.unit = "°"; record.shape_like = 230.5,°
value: 350,°
